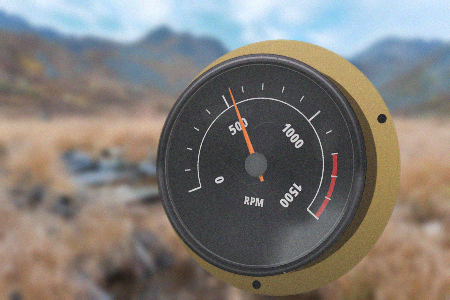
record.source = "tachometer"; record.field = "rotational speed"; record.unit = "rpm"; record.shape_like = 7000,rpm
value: 550,rpm
